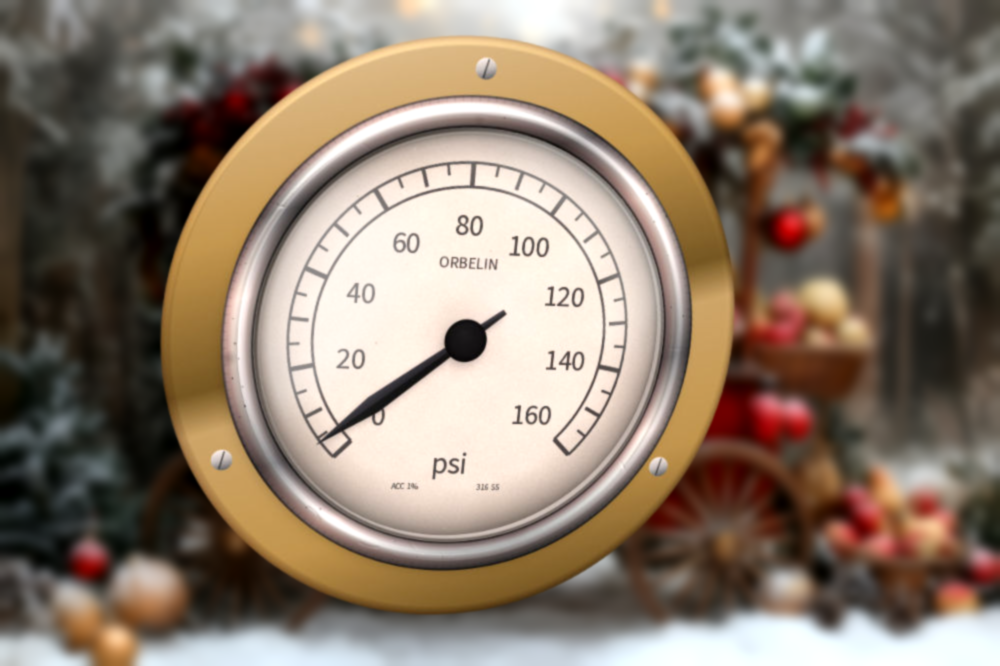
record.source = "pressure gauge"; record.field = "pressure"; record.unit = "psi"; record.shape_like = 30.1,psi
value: 5,psi
